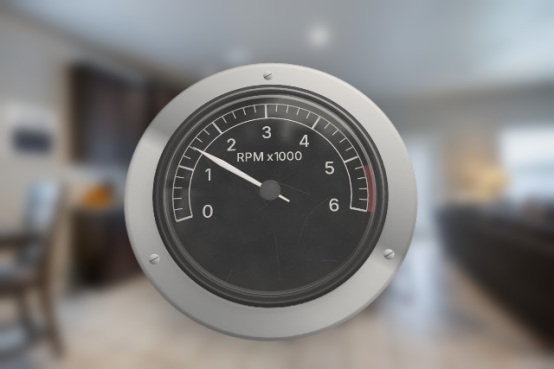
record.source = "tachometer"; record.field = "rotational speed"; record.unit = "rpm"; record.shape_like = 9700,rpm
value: 1400,rpm
